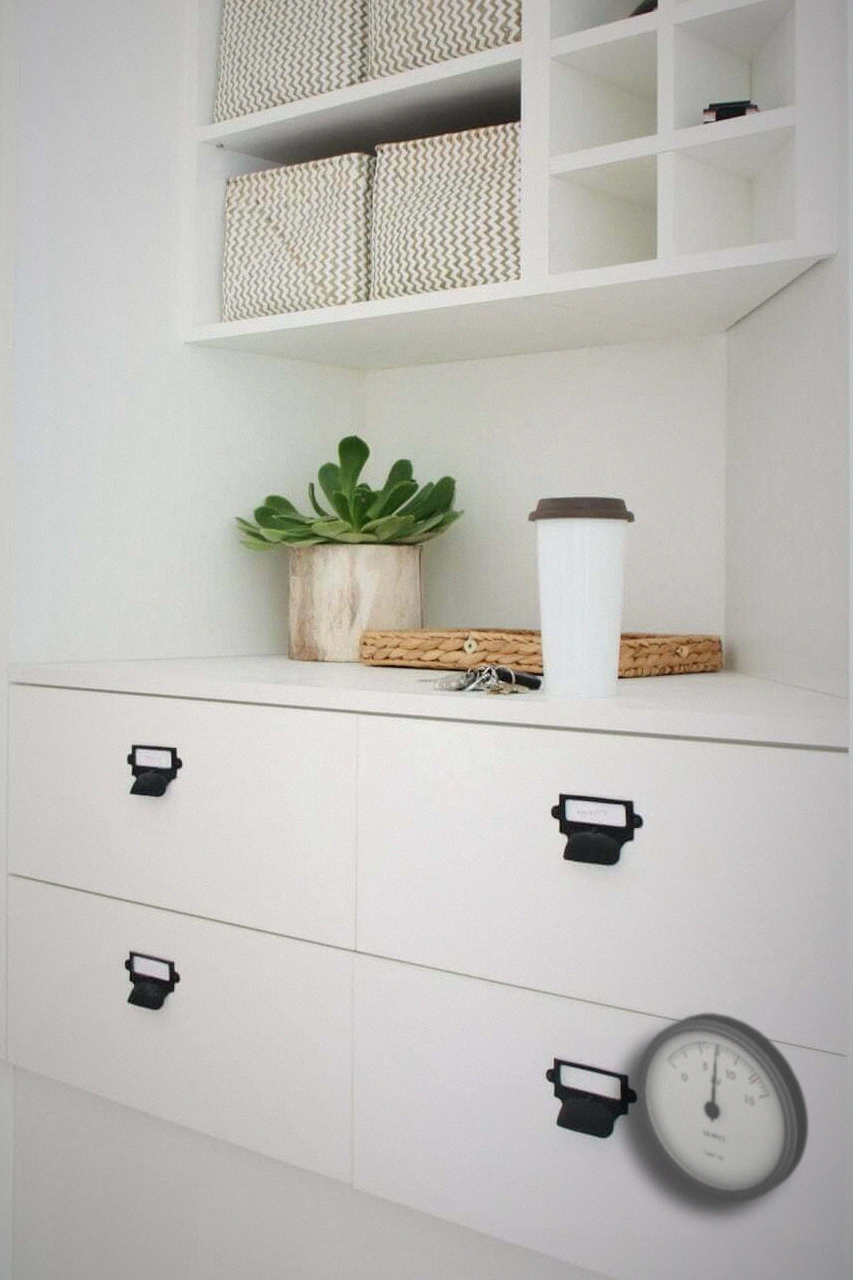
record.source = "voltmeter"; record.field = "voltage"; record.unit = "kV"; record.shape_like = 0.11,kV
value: 7.5,kV
